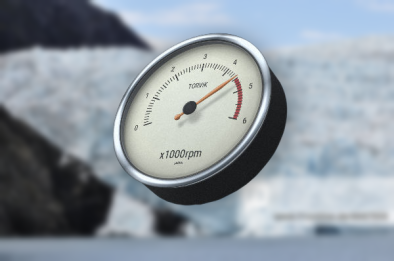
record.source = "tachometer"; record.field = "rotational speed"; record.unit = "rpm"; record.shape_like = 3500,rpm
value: 4500,rpm
